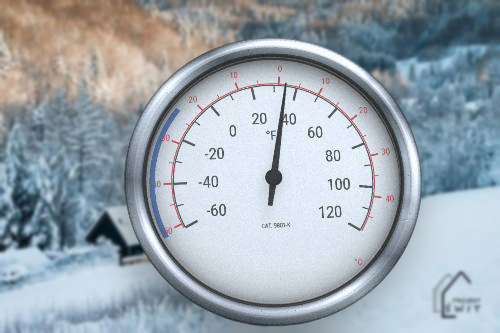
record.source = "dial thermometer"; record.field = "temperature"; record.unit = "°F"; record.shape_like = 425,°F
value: 35,°F
